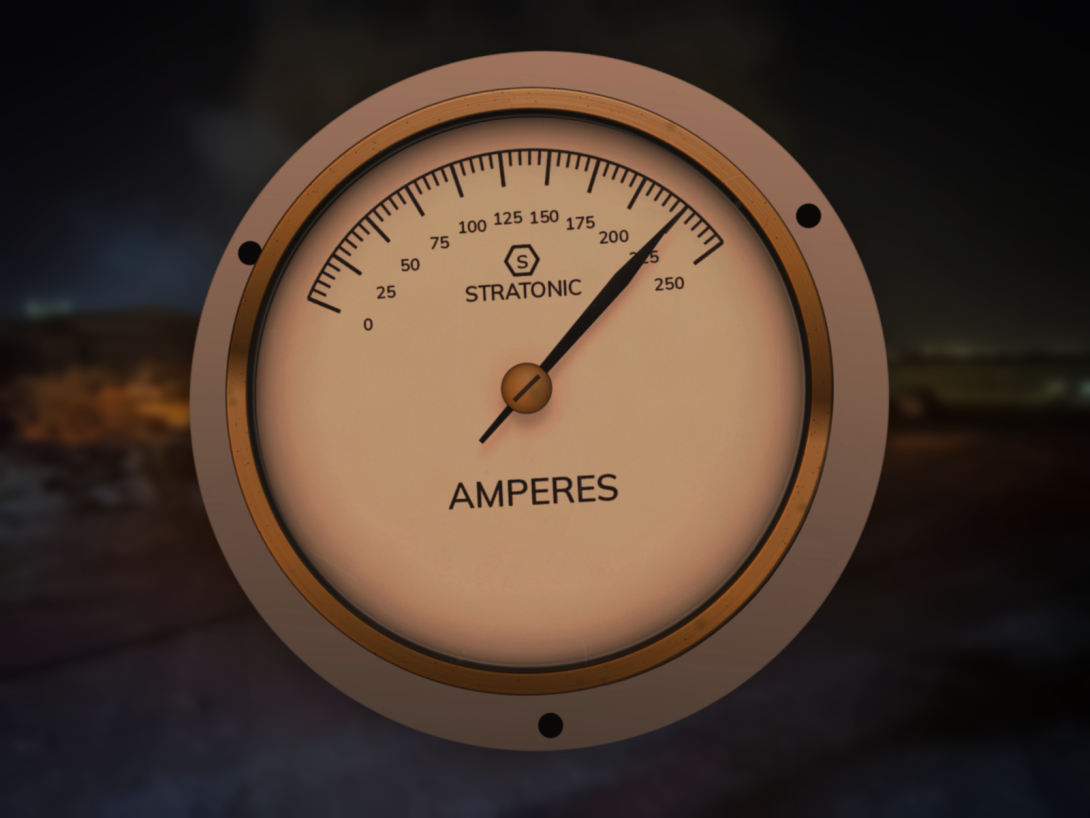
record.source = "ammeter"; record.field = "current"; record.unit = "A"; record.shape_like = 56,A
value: 225,A
